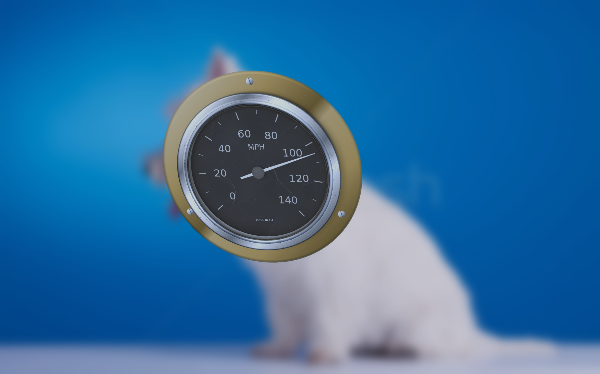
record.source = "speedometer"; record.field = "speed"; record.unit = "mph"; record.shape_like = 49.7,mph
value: 105,mph
